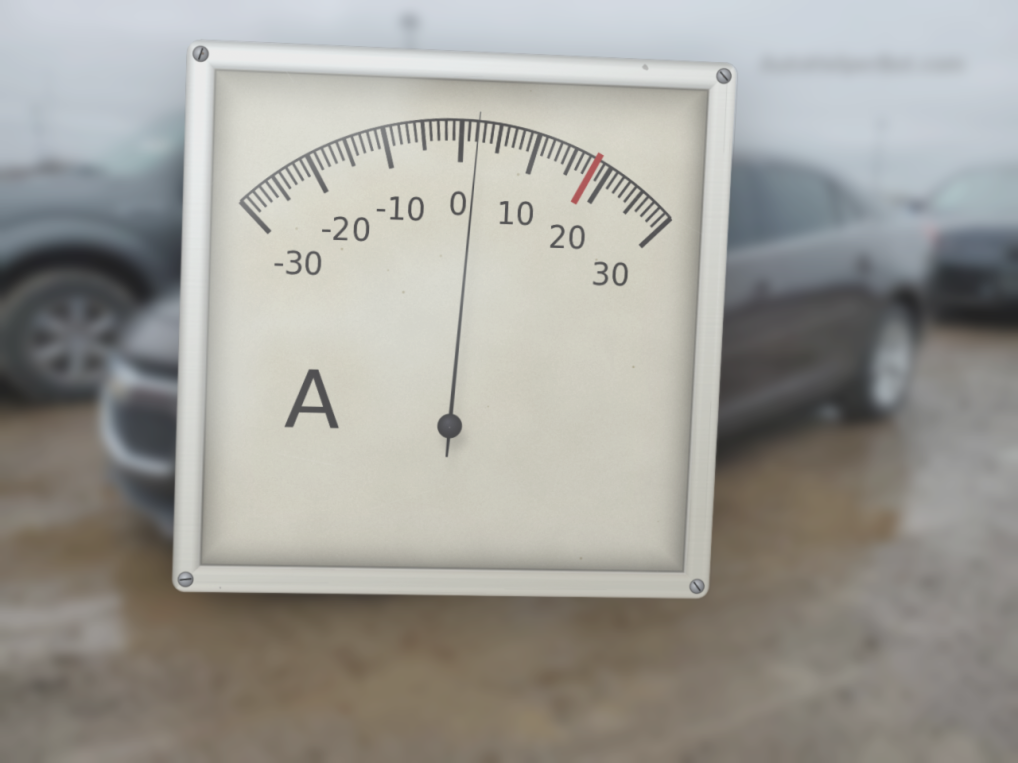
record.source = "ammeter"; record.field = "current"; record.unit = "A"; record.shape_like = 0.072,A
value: 2,A
